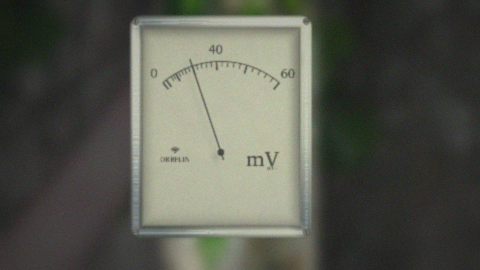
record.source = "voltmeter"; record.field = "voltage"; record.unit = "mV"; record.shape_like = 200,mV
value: 30,mV
